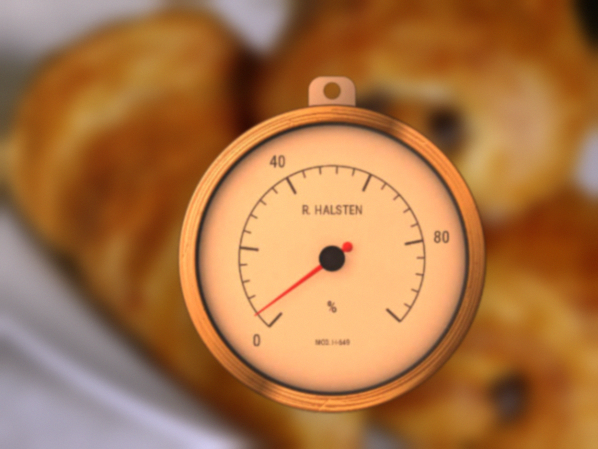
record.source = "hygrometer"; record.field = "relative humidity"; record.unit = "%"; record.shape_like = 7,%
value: 4,%
